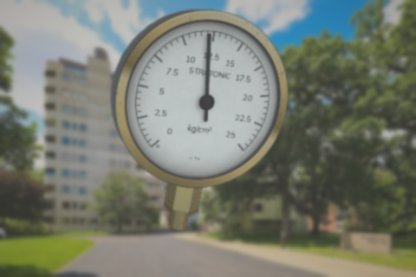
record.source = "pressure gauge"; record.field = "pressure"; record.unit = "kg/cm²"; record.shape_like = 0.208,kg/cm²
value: 12,kg/cm²
